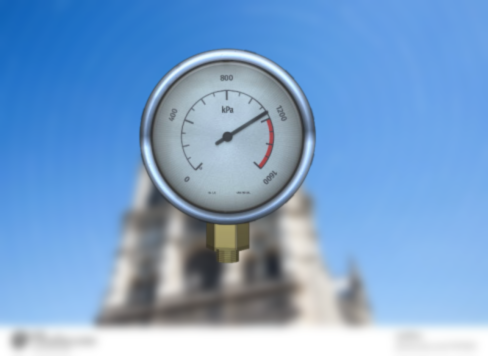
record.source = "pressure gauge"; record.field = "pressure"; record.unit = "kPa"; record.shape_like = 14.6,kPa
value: 1150,kPa
